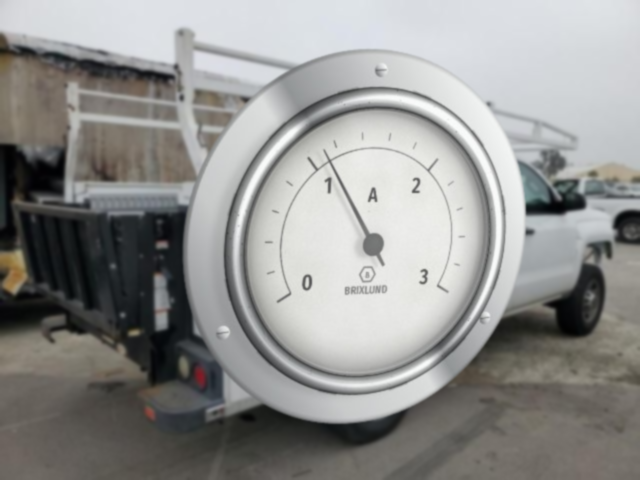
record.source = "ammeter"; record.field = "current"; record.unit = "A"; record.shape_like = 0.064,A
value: 1.1,A
